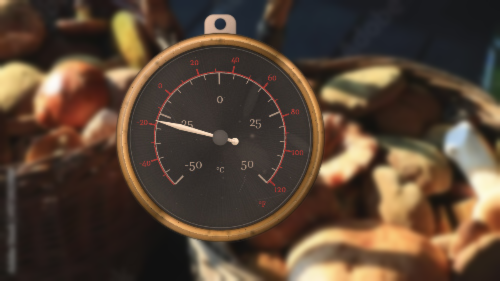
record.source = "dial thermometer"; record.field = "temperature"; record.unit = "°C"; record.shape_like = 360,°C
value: -27.5,°C
